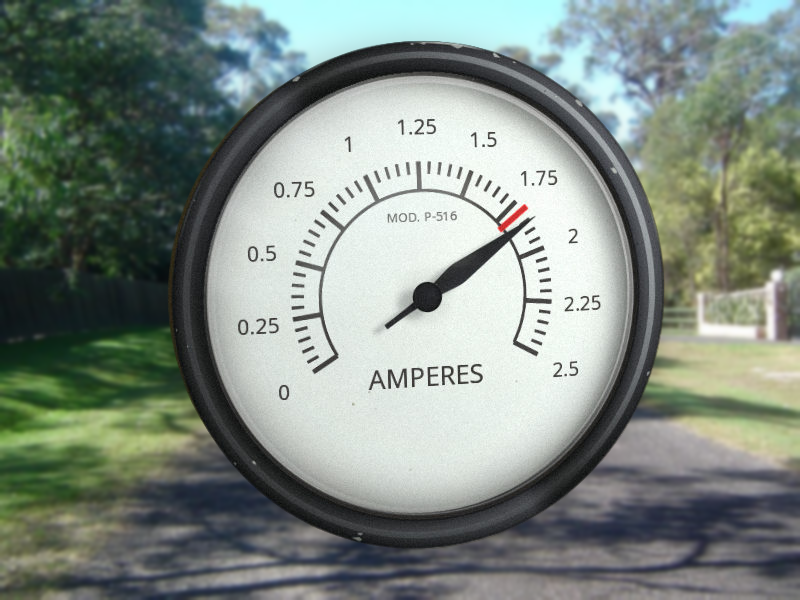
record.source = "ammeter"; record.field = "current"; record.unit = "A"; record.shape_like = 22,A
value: 1.85,A
